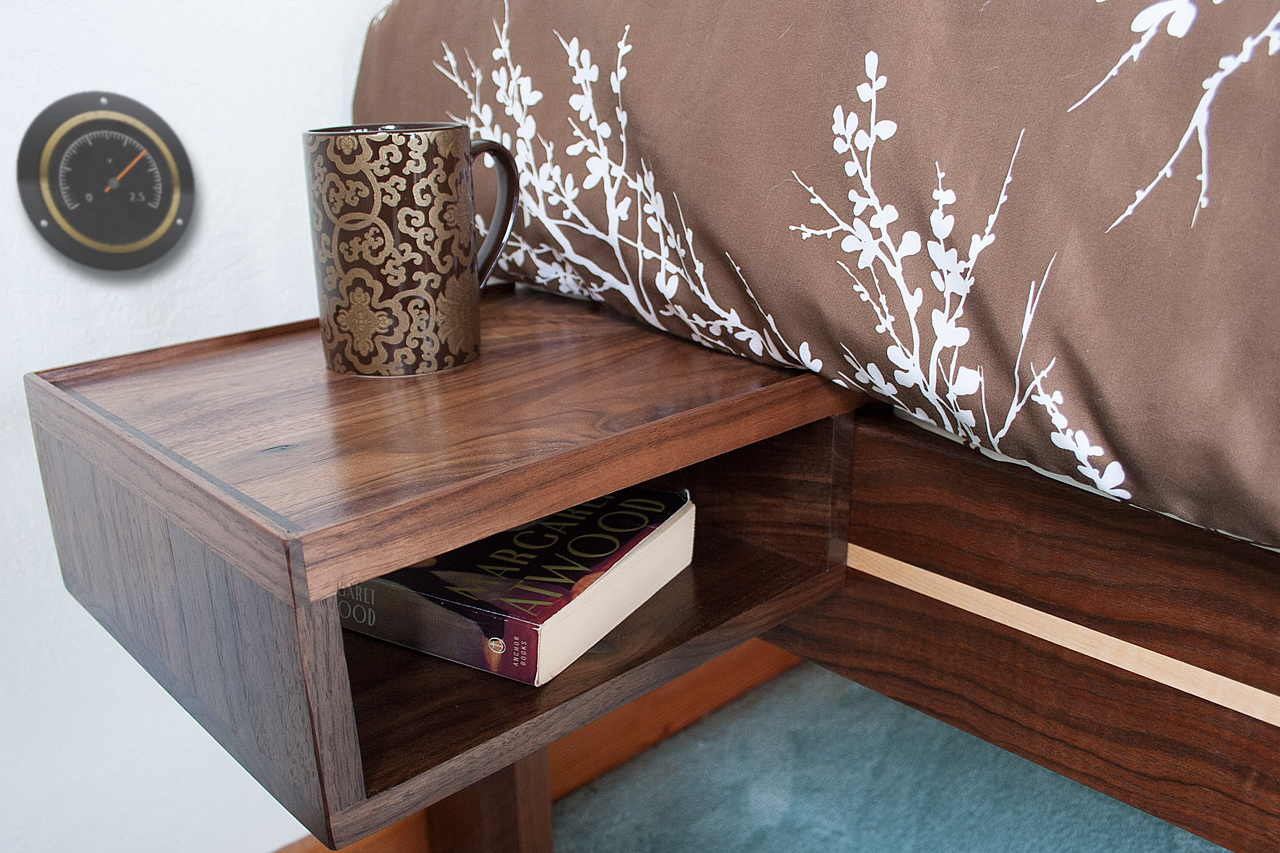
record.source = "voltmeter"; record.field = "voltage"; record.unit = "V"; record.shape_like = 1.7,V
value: 1.75,V
